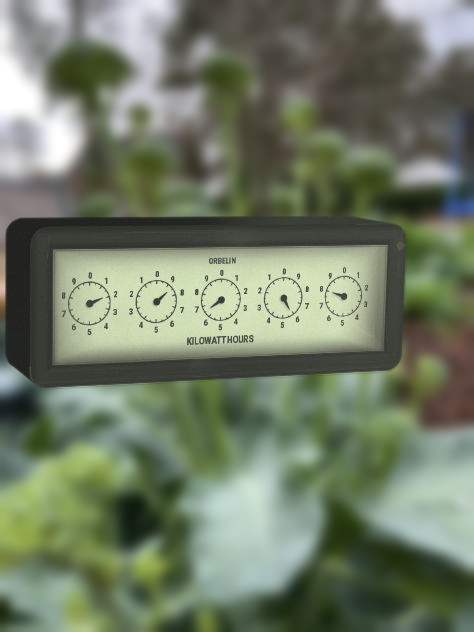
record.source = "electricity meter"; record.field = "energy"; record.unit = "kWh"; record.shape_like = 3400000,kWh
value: 18658,kWh
